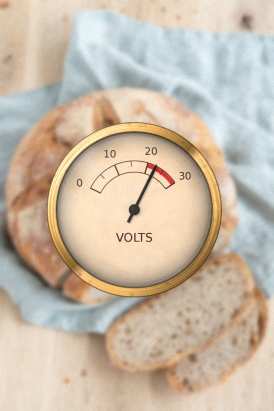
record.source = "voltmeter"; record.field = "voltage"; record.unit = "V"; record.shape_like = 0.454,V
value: 22.5,V
